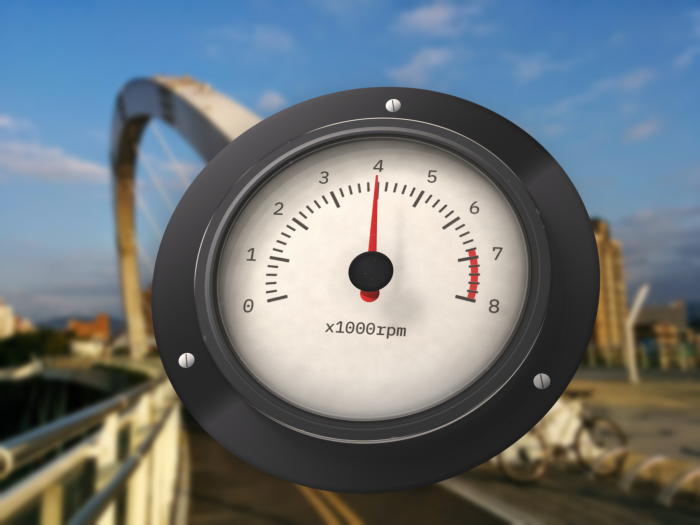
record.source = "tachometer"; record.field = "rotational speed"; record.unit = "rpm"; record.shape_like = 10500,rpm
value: 4000,rpm
